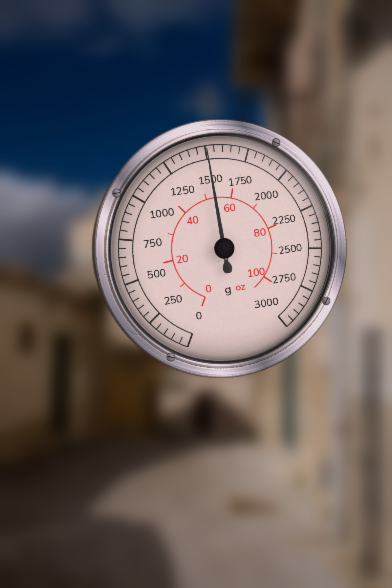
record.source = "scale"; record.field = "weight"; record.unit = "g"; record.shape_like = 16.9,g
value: 1500,g
